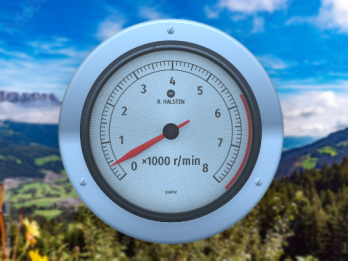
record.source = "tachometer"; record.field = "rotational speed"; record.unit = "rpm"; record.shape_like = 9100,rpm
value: 400,rpm
